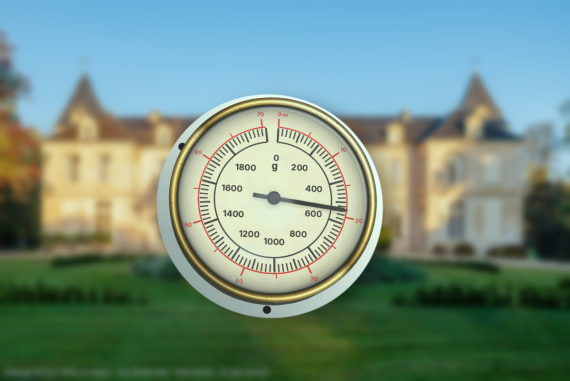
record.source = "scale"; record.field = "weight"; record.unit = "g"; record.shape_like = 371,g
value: 540,g
